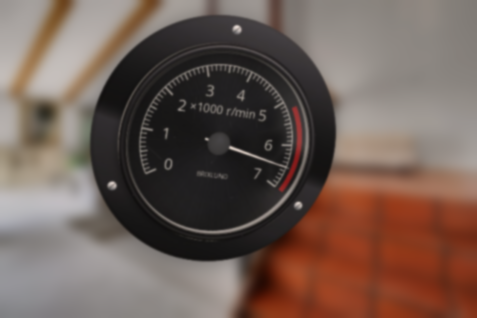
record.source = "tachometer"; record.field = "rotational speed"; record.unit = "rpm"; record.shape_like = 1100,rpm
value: 6500,rpm
